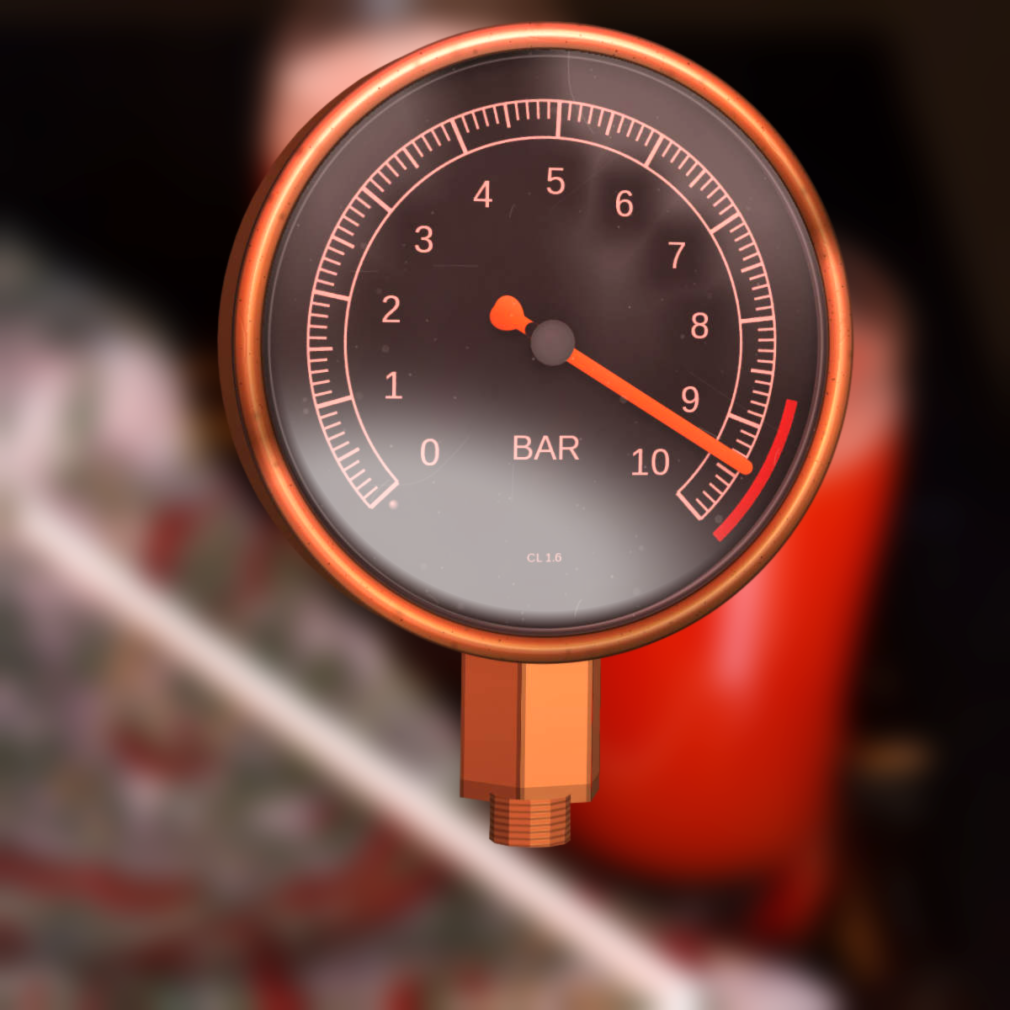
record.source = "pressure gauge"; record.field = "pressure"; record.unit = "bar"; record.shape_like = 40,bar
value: 9.4,bar
